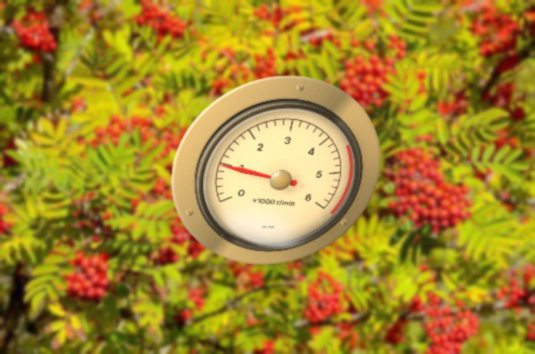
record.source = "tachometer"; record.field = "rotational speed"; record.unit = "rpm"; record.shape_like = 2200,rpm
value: 1000,rpm
